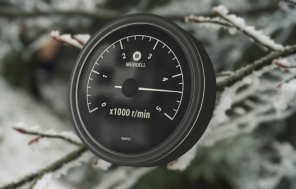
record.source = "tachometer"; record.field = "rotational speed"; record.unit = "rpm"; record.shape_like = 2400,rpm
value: 4400,rpm
